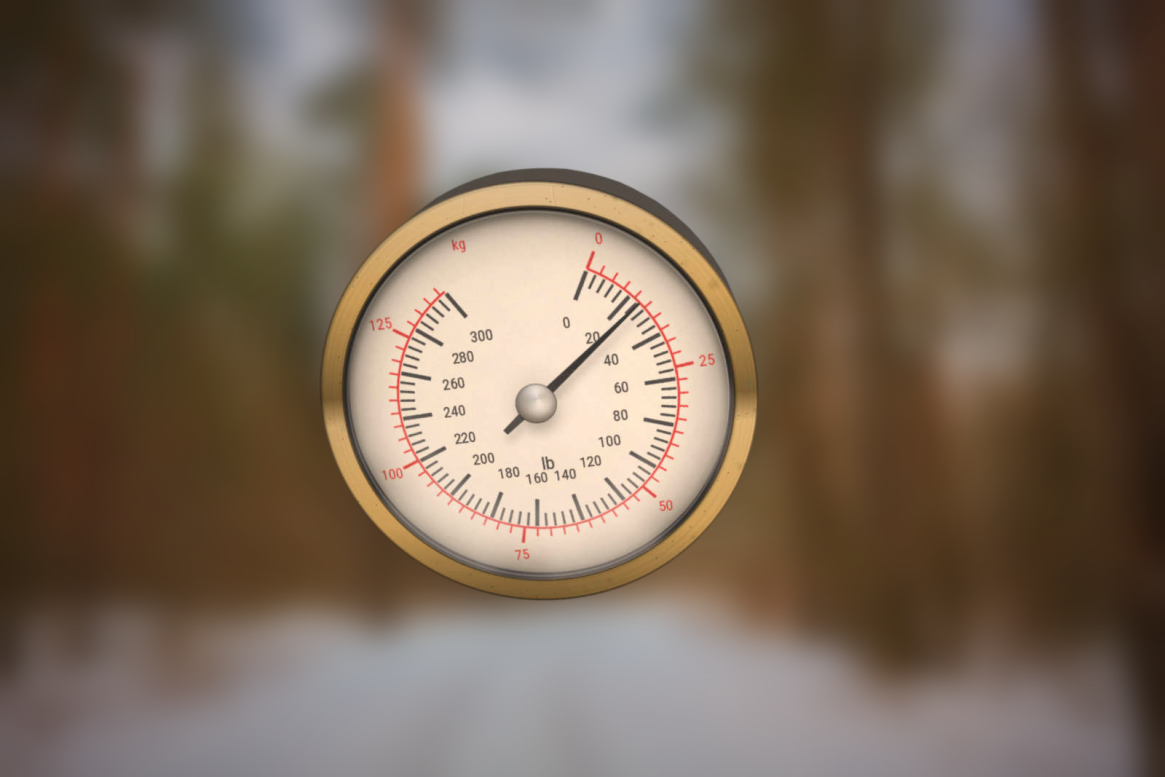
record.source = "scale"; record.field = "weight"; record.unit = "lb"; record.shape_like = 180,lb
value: 24,lb
